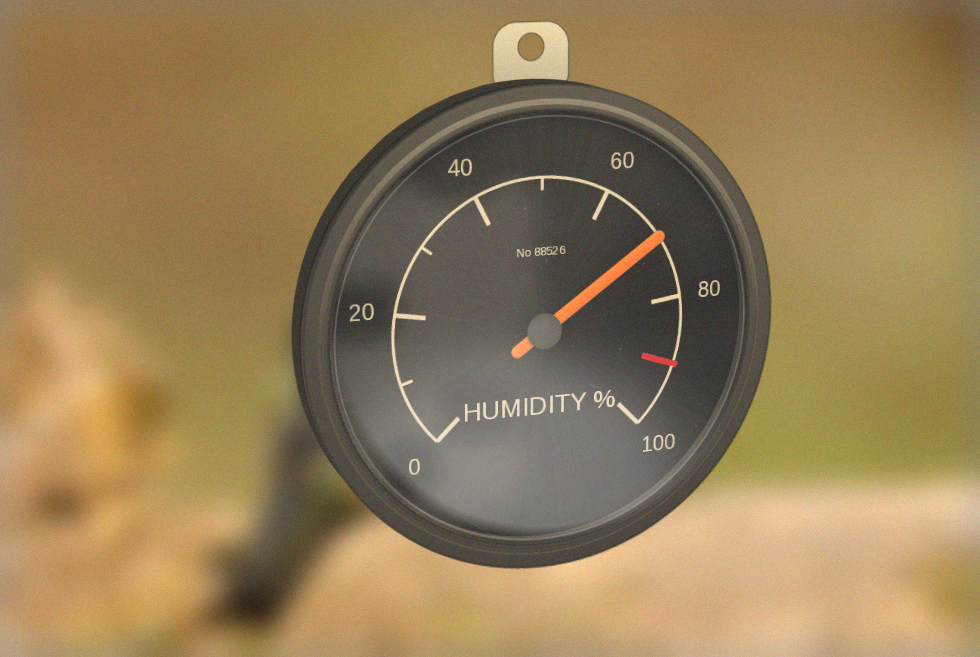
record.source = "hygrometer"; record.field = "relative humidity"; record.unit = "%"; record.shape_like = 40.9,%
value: 70,%
